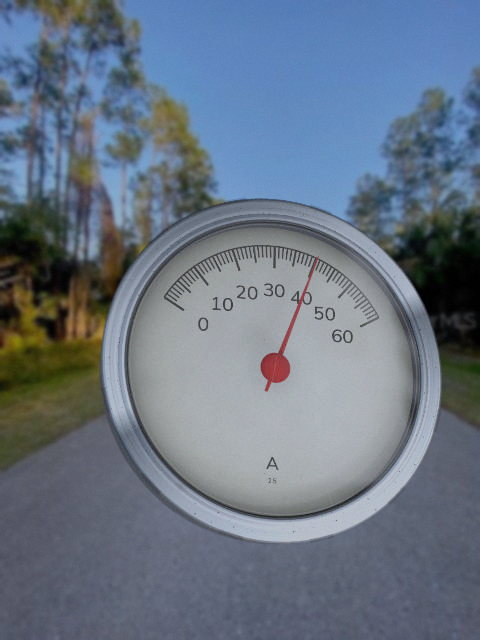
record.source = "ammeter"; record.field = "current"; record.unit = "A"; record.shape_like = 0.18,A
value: 40,A
